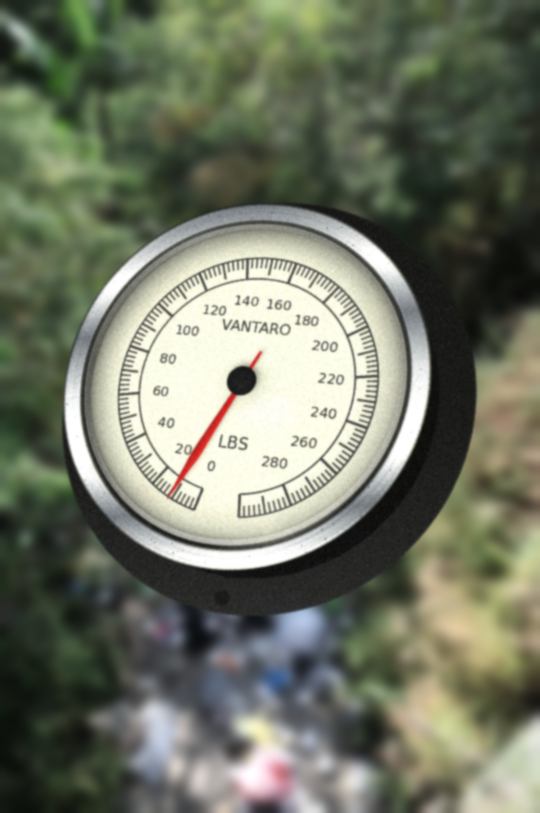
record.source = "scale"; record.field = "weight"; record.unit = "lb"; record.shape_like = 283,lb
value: 10,lb
